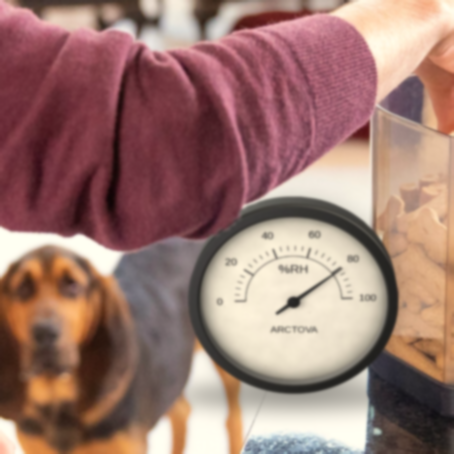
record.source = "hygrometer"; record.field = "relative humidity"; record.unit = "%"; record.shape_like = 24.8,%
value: 80,%
